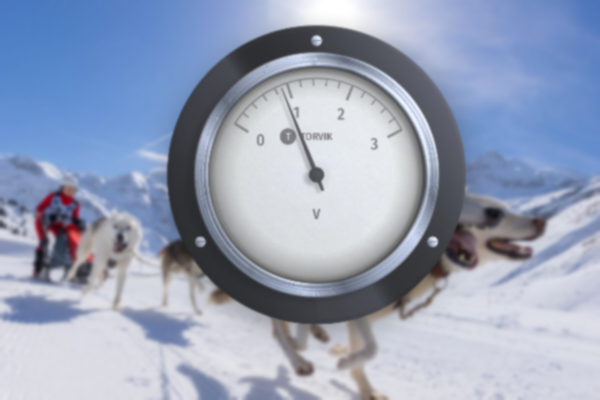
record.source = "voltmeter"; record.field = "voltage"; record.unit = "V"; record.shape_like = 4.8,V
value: 0.9,V
